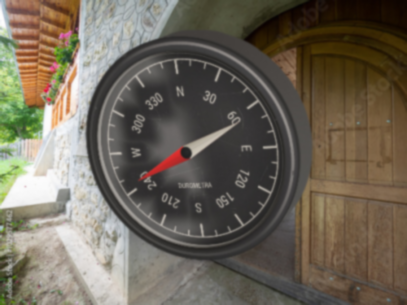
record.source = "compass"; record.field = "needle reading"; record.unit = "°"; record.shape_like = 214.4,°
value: 245,°
